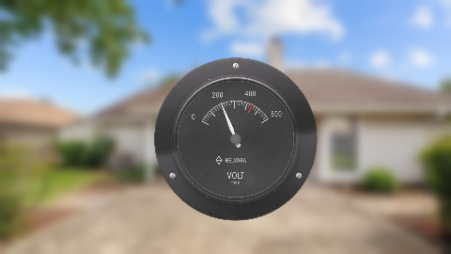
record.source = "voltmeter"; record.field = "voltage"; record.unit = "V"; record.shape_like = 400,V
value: 200,V
